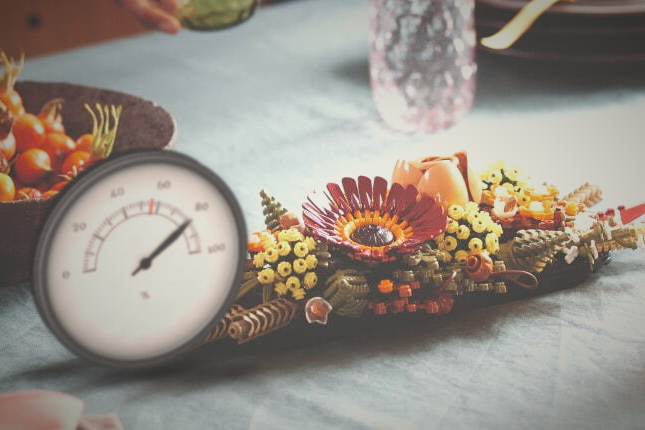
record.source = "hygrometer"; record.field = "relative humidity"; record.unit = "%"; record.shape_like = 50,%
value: 80,%
